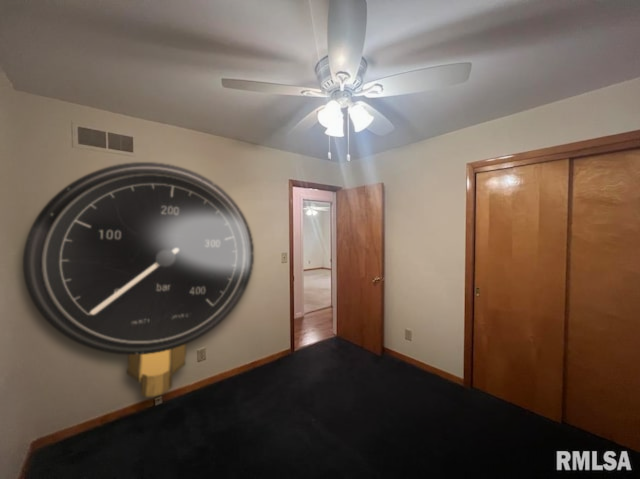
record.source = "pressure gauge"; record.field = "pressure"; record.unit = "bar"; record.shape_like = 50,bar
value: 0,bar
